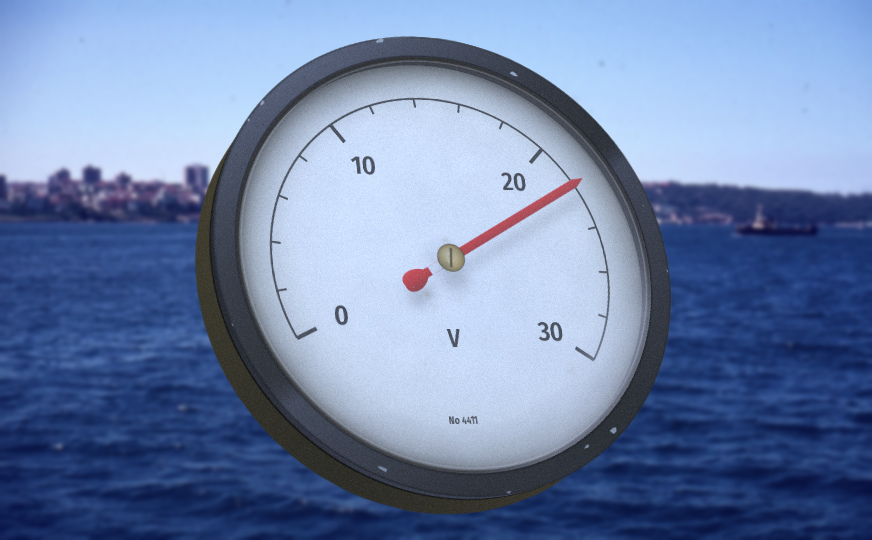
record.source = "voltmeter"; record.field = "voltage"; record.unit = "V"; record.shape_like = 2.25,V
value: 22,V
